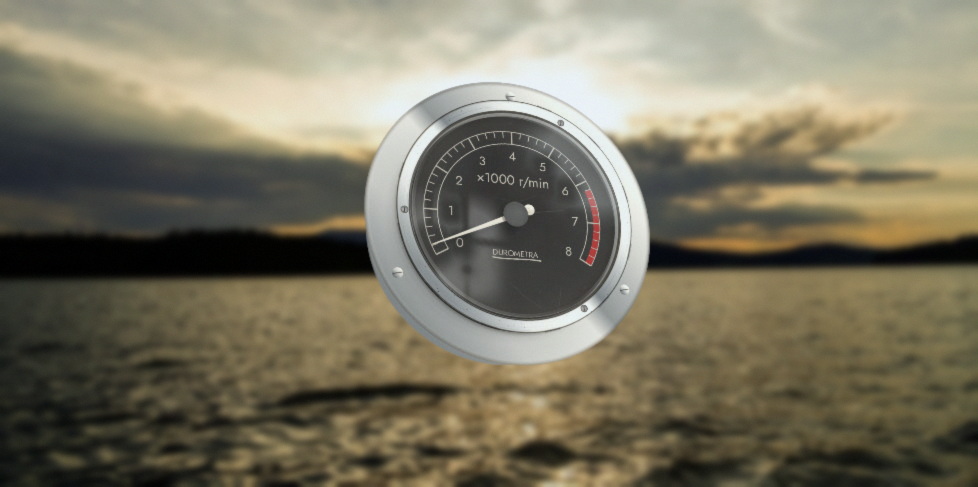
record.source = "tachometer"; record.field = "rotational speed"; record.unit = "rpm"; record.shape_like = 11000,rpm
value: 200,rpm
